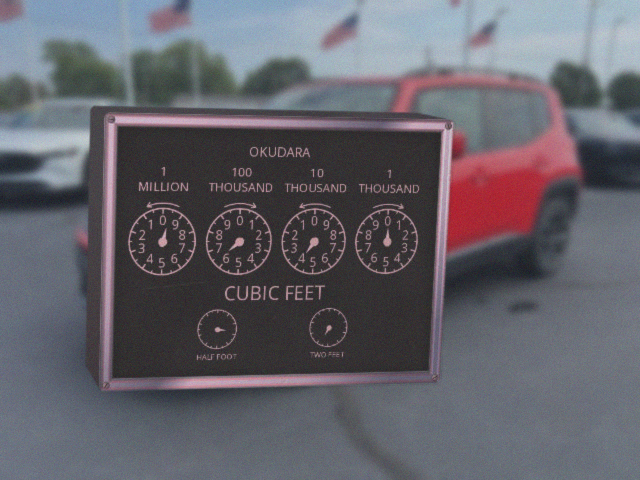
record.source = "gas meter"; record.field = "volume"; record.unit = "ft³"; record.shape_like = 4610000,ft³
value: 964000,ft³
